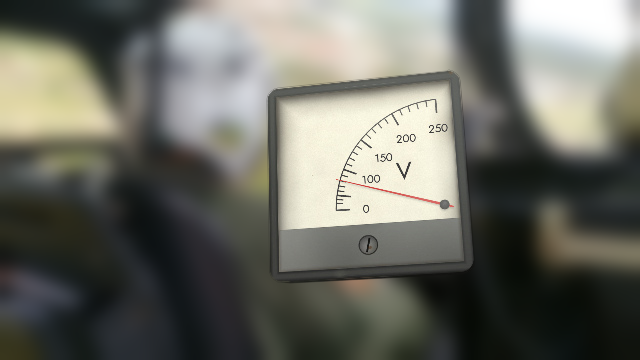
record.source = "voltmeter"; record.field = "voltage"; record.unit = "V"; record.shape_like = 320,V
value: 80,V
